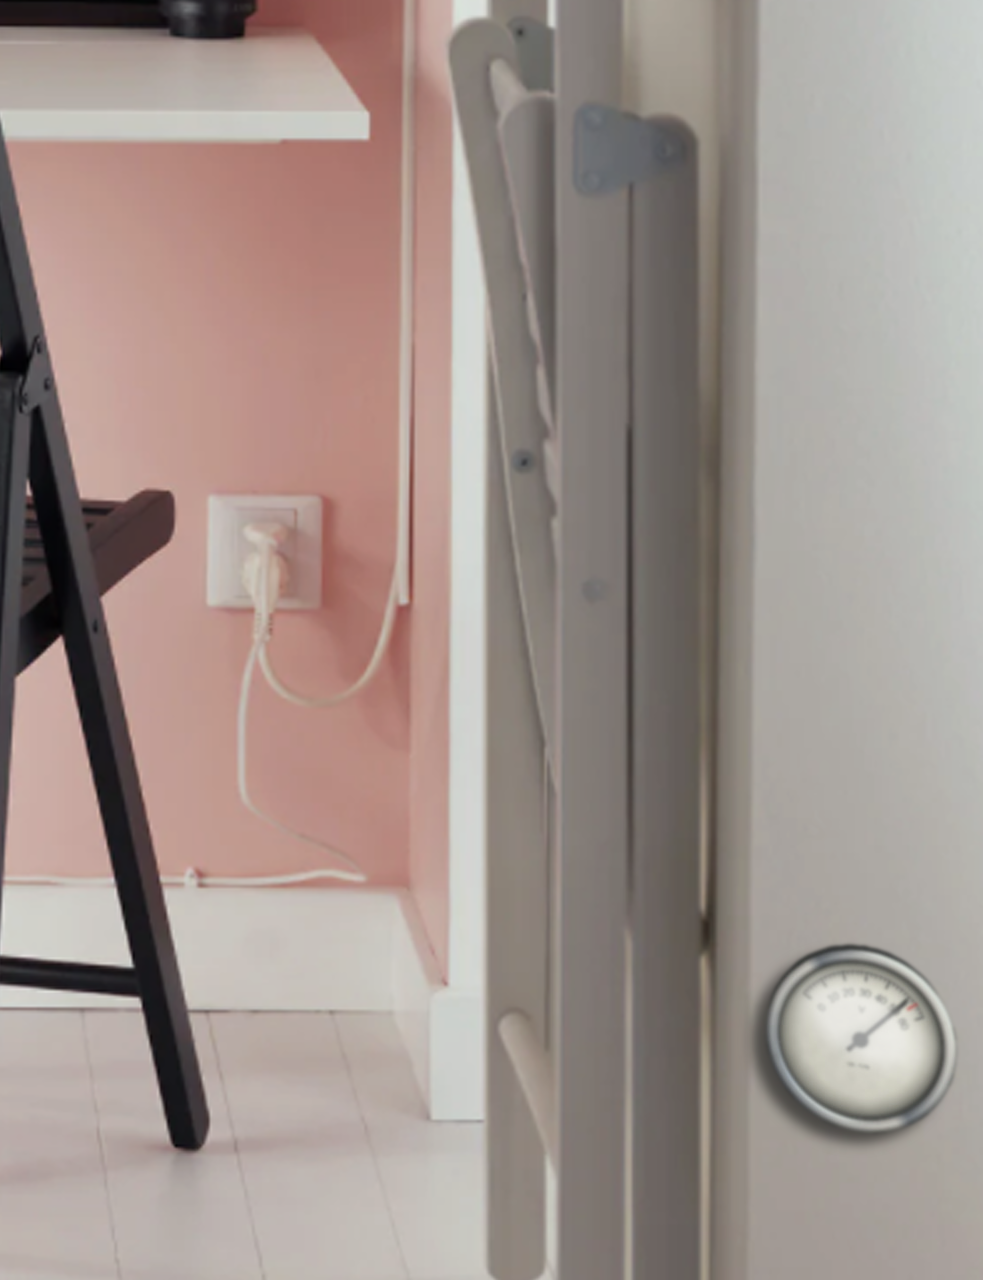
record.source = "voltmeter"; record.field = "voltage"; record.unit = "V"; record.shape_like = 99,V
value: 50,V
